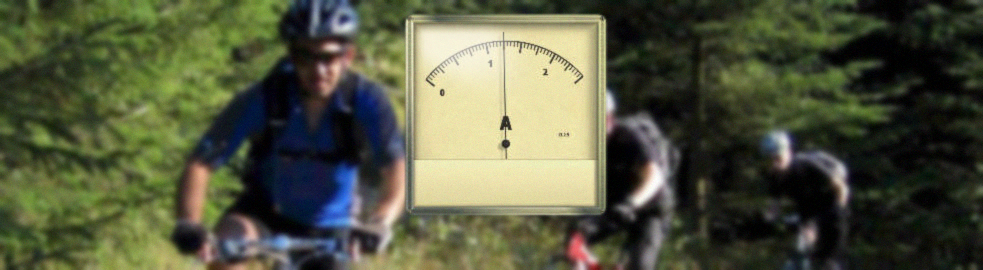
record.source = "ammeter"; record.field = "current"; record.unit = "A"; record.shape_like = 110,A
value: 1.25,A
